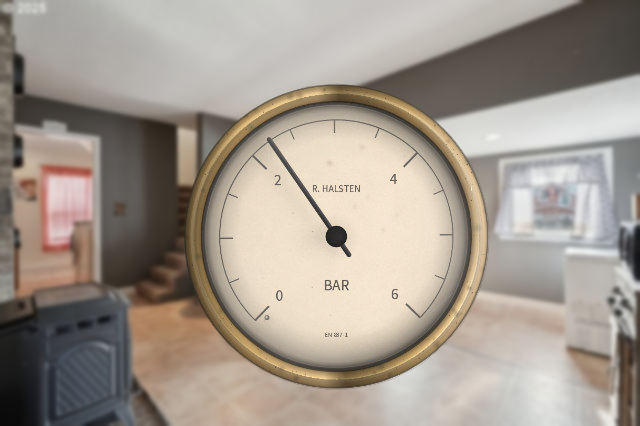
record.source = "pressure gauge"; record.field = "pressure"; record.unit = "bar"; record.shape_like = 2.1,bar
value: 2.25,bar
